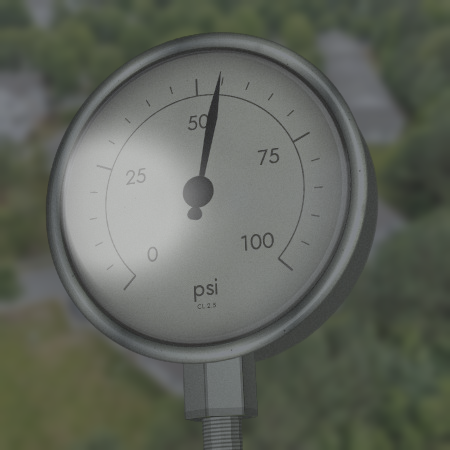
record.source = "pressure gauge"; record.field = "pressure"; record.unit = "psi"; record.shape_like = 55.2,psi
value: 55,psi
